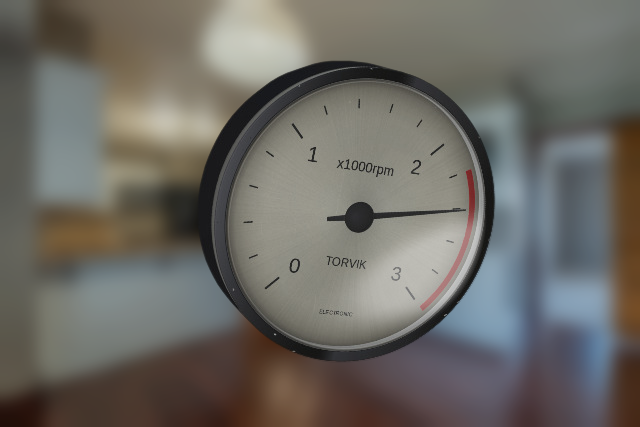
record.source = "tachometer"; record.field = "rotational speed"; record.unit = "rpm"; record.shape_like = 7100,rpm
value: 2400,rpm
